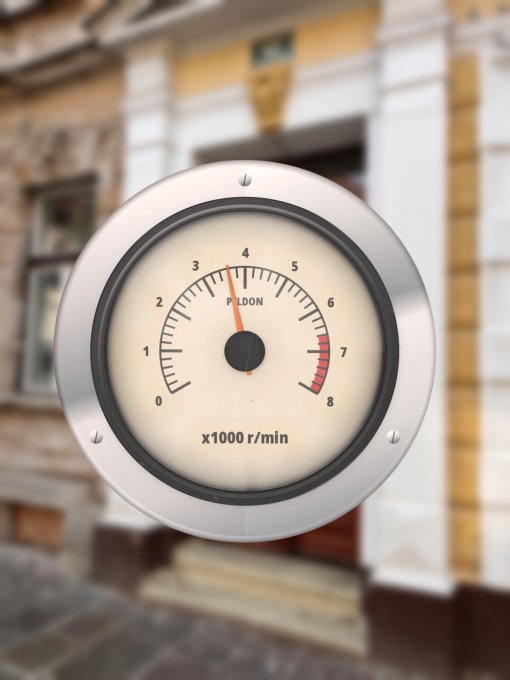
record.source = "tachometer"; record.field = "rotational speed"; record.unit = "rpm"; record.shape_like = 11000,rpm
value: 3600,rpm
